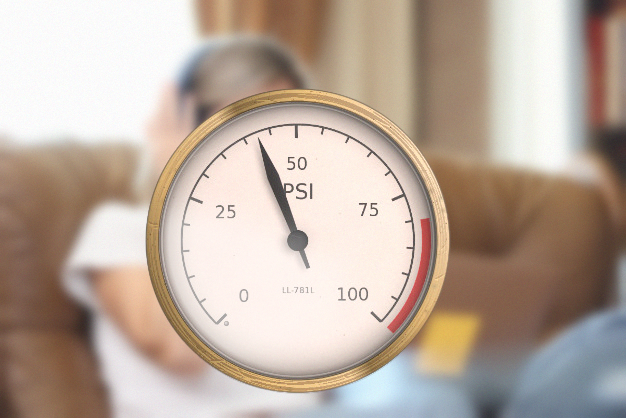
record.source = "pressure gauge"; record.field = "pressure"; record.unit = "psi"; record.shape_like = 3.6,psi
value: 42.5,psi
